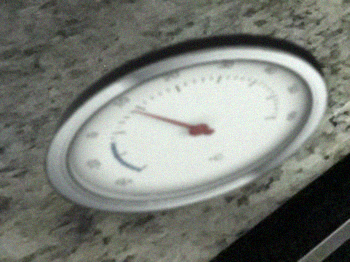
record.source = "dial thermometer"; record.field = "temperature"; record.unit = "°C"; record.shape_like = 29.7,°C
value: 10,°C
